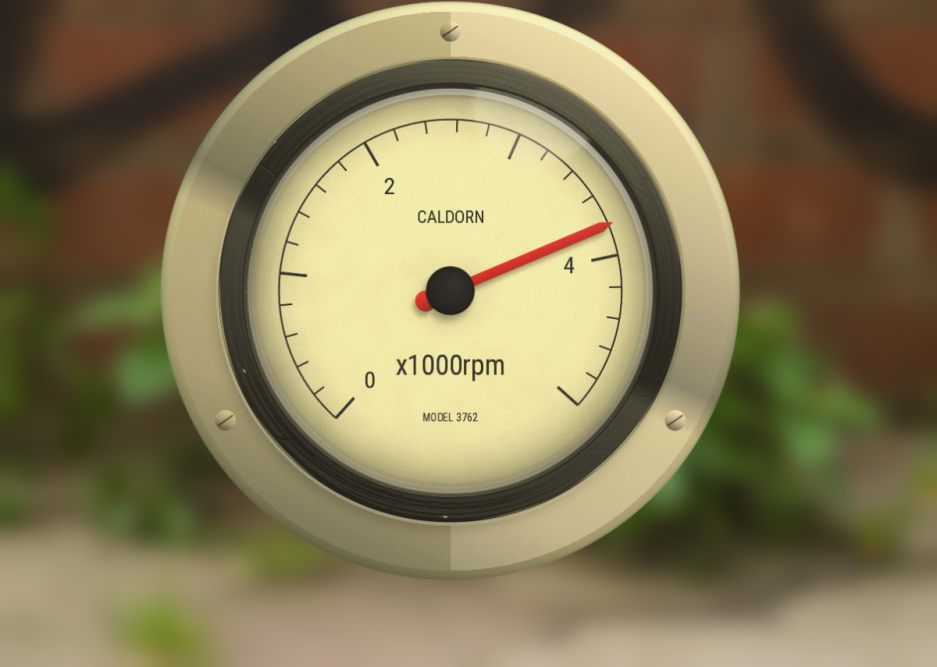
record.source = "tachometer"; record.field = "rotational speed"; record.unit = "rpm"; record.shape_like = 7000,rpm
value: 3800,rpm
